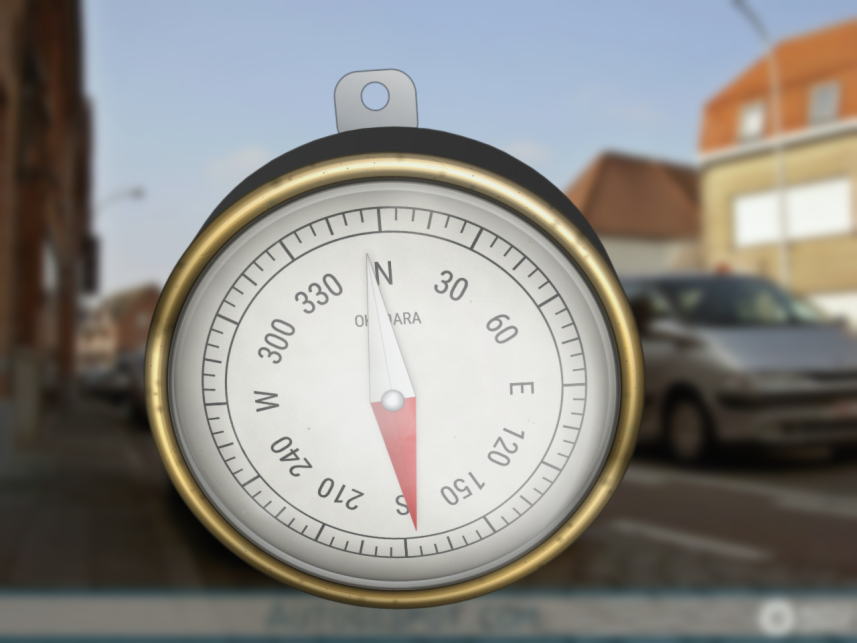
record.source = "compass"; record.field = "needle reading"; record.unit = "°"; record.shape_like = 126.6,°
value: 175,°
